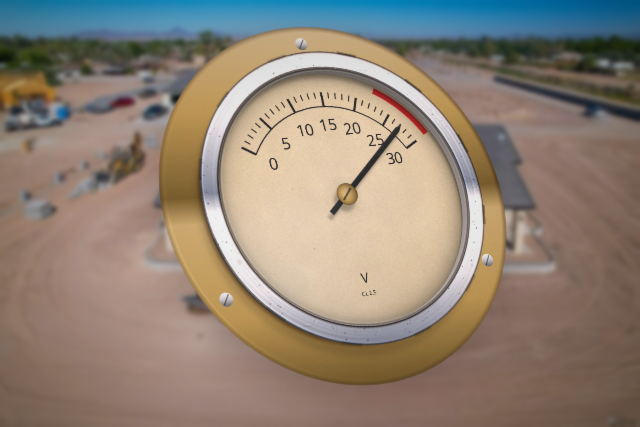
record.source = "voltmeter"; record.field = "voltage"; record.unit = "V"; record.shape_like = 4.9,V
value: 27,V
